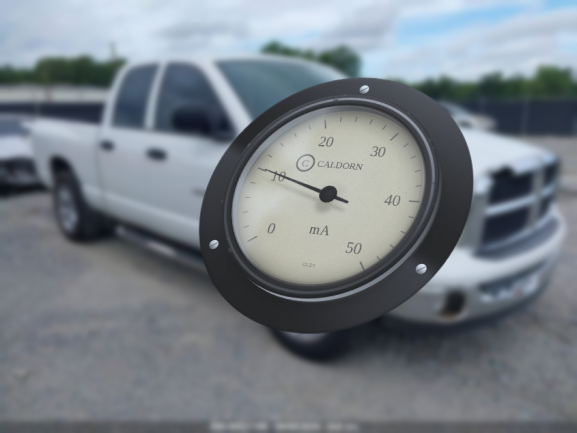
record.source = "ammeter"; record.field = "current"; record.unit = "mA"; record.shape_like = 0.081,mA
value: 10,mA
